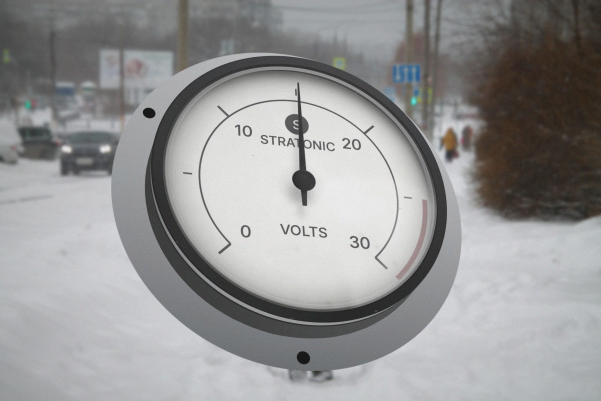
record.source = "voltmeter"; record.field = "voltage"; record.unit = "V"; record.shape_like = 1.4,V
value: 15,V
